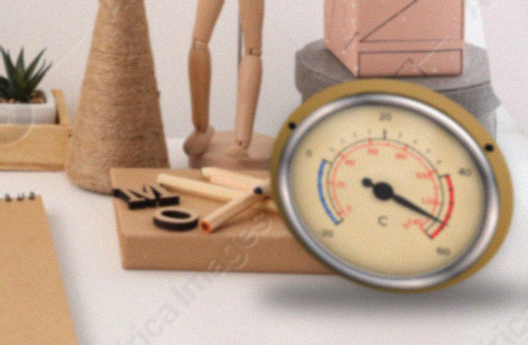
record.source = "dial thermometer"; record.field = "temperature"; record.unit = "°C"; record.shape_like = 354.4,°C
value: 54,°C
